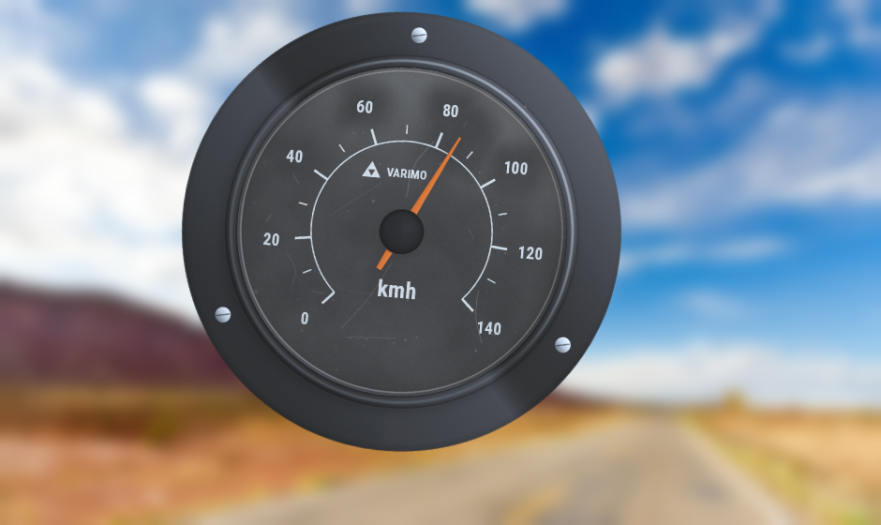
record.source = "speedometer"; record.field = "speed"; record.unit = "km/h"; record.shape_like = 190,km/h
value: 85,km/h
